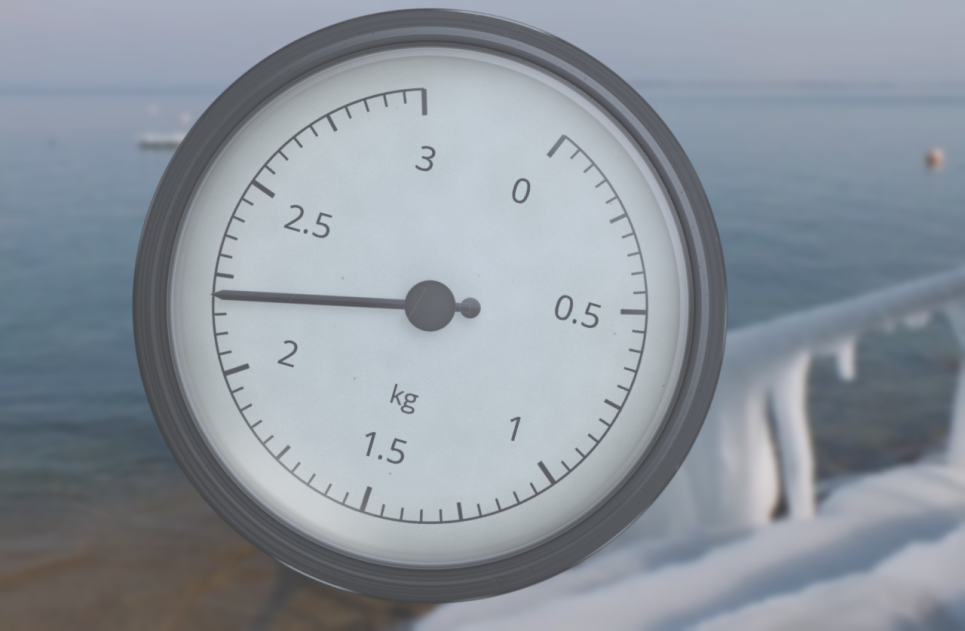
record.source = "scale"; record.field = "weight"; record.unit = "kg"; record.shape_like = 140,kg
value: 2.2,kg
